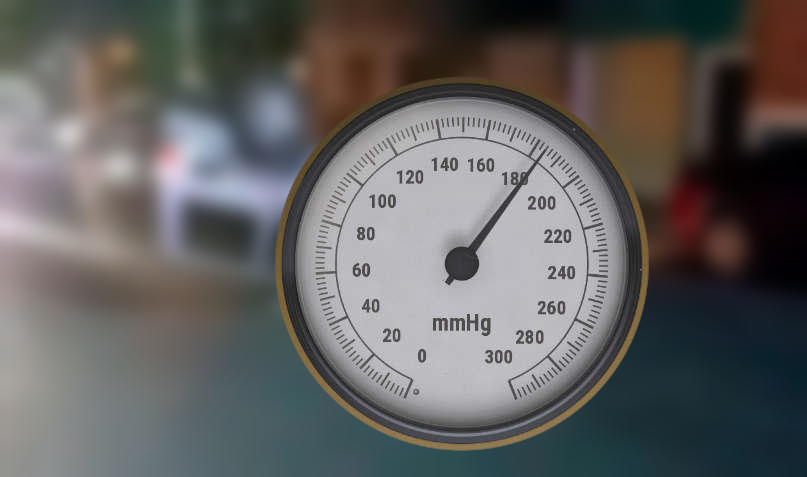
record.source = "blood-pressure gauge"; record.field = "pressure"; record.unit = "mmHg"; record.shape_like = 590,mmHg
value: 184,mmHg
